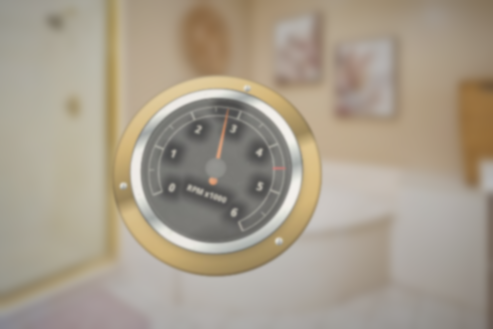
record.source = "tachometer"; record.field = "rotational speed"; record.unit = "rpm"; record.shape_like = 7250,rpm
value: 2750,rpm
